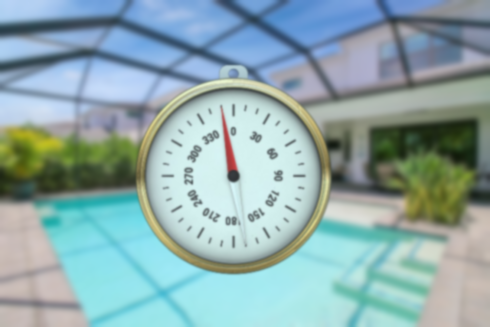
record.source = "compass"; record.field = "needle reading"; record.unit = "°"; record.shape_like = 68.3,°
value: 350,°
